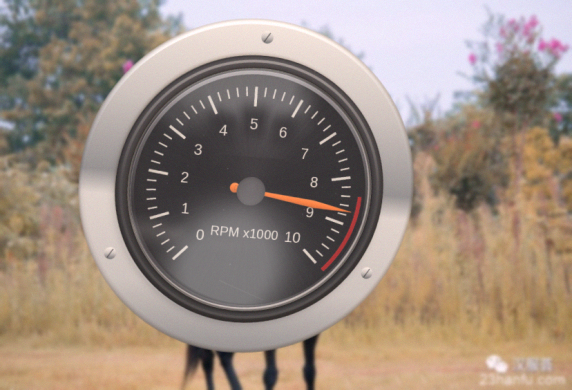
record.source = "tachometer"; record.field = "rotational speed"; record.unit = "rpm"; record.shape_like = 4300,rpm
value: 8700,rpm
